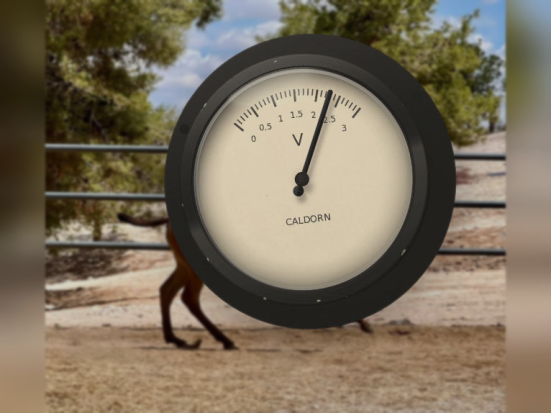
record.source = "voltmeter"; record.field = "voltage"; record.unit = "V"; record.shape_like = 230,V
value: 2.3,V
